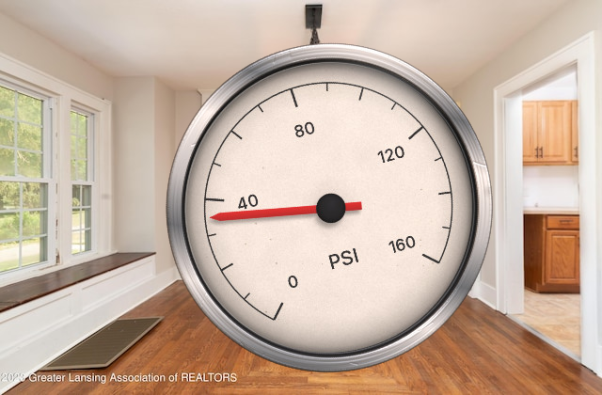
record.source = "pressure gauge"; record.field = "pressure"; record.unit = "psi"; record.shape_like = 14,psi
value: 35,psi
